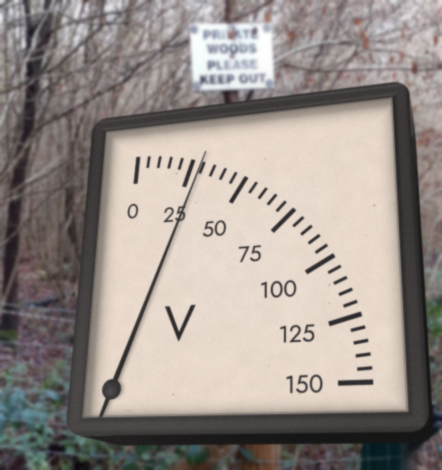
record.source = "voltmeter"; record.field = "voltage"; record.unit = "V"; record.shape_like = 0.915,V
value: 30,V
